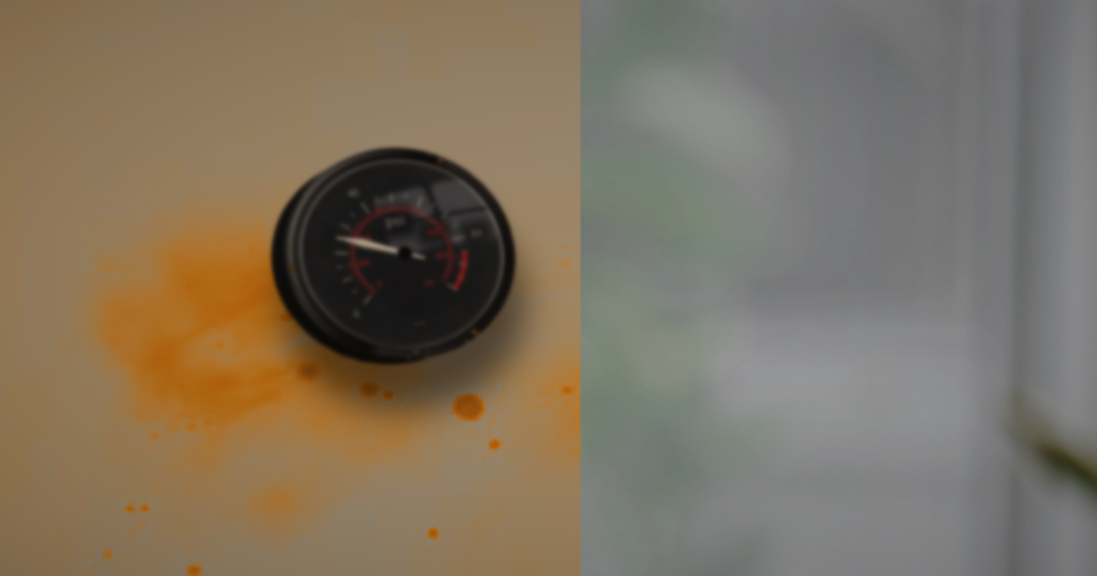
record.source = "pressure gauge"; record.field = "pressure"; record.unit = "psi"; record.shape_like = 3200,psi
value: 25,psi
